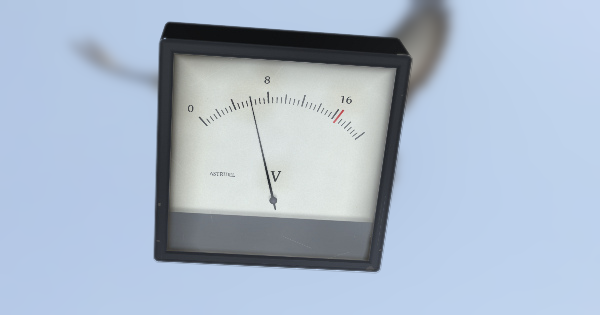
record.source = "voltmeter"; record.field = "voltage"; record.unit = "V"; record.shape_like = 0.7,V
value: 6,V
